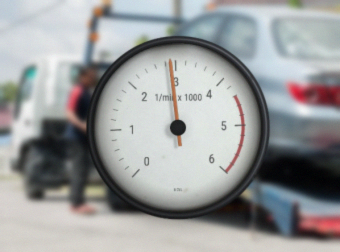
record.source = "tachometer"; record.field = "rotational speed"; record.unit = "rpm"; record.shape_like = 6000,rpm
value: 2900,rpm
